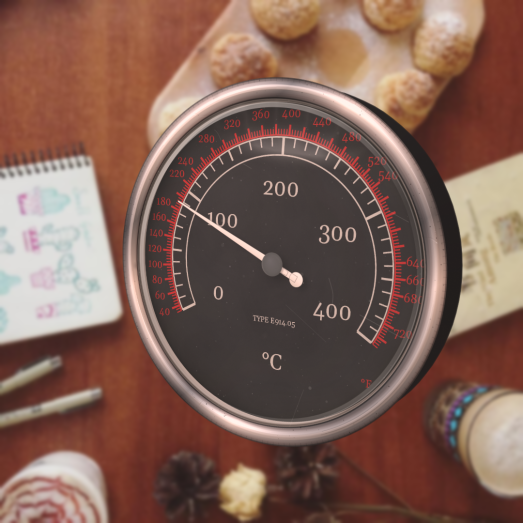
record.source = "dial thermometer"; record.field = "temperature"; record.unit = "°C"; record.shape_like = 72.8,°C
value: 90,°C
